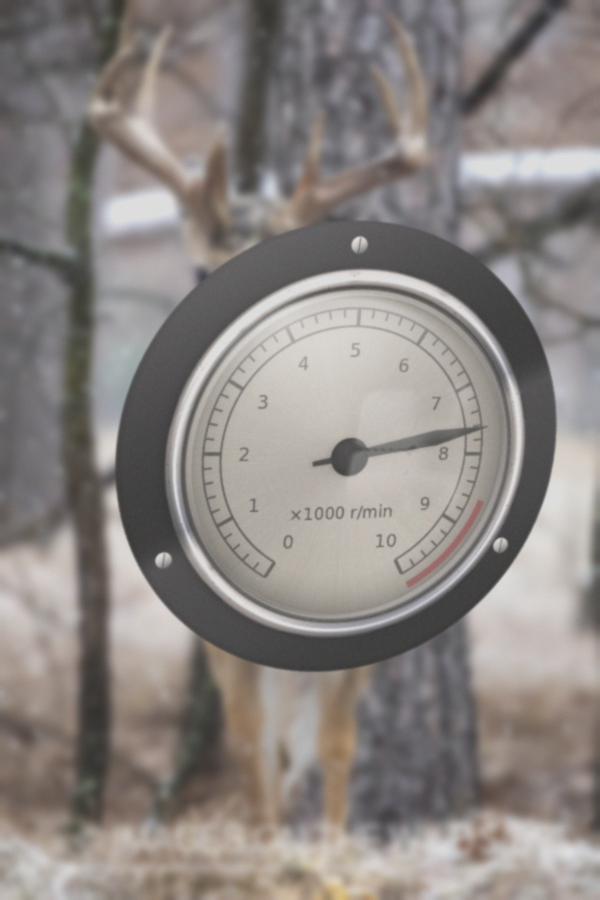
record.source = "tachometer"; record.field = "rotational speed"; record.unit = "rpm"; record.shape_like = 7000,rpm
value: 7600,rpm
